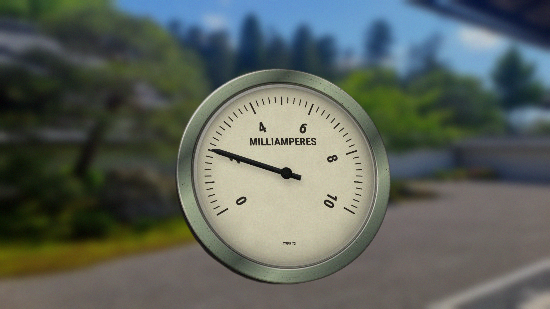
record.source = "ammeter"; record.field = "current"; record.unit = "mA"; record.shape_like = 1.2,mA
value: 2,mA
